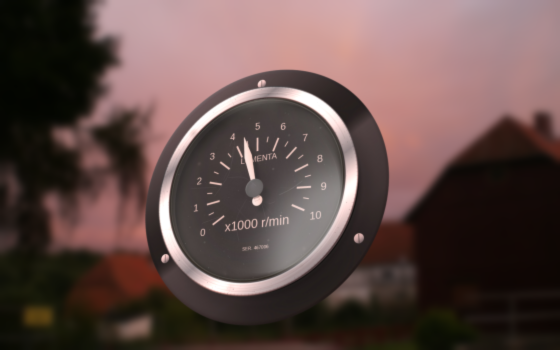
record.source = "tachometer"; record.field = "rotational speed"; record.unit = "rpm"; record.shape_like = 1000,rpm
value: 4500,rpm
